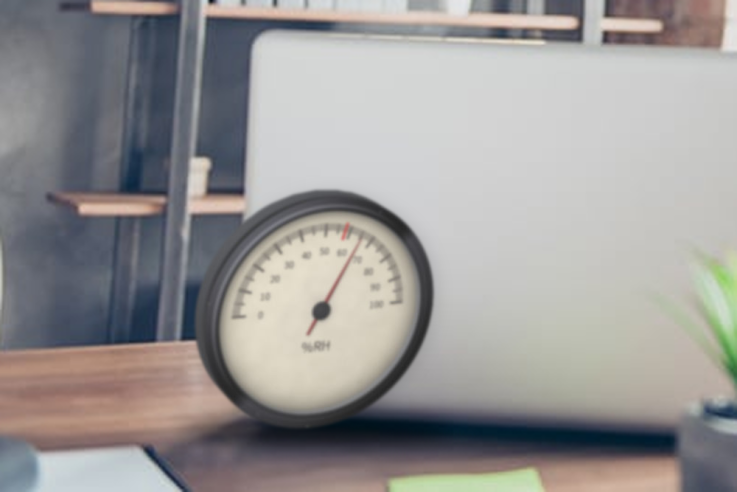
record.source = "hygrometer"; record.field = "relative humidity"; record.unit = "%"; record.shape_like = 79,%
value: 65,%
